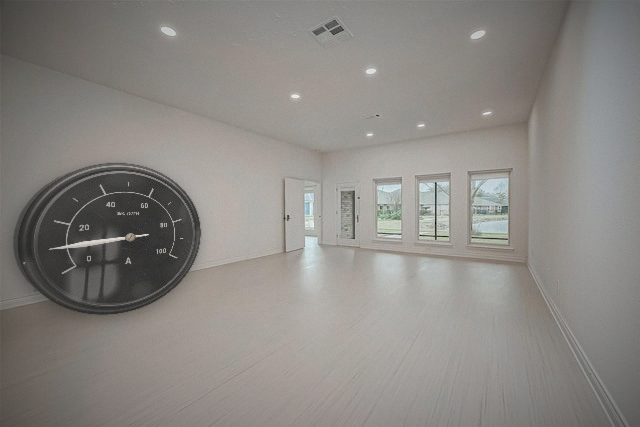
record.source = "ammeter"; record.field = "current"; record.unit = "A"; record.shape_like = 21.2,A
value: 10,A
